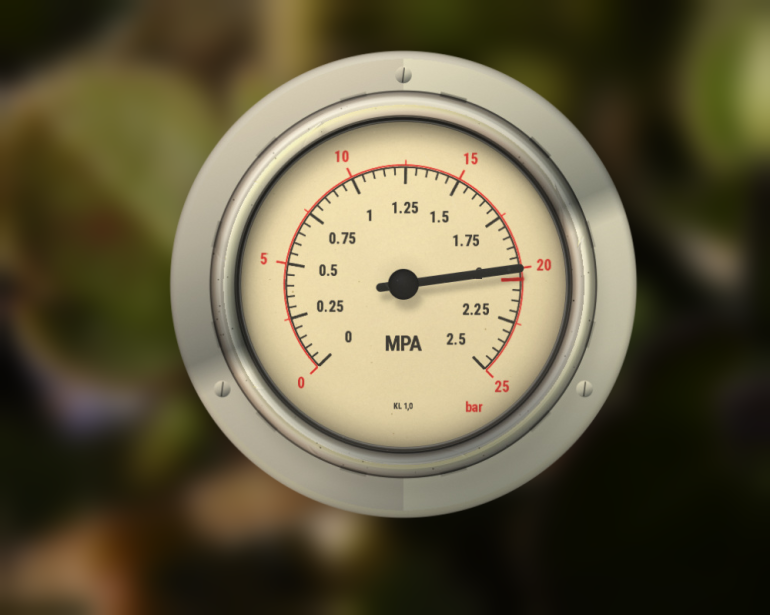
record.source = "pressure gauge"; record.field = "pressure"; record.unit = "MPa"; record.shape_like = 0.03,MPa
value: 2,MPa
